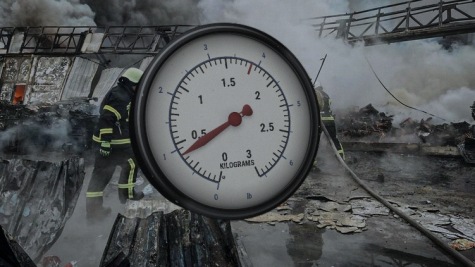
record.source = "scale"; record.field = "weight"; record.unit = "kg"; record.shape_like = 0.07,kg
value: 0.4,kg
